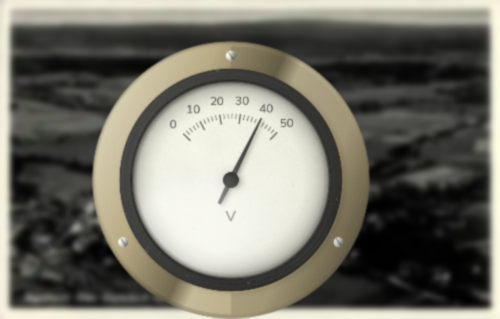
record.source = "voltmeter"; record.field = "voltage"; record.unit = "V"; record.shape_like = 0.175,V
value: 40,V
